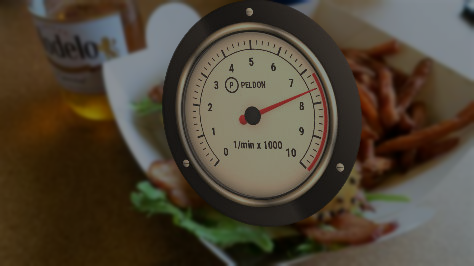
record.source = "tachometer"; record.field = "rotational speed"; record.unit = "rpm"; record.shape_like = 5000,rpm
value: 7600,rpm
